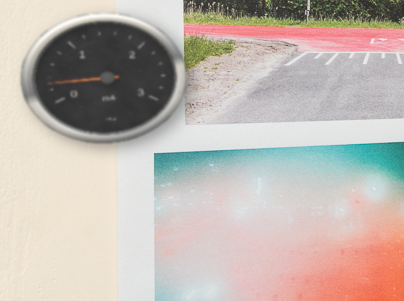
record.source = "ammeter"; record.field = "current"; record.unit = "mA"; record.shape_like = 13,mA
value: 0.3,mA
